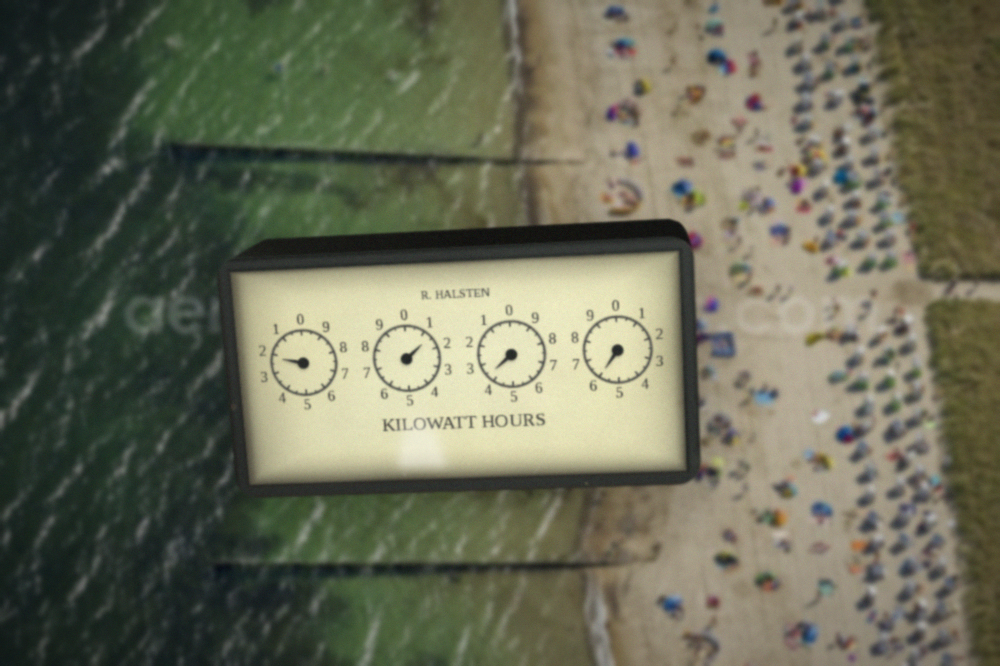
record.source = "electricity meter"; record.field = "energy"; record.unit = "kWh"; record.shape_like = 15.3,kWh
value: 2136,kWh
